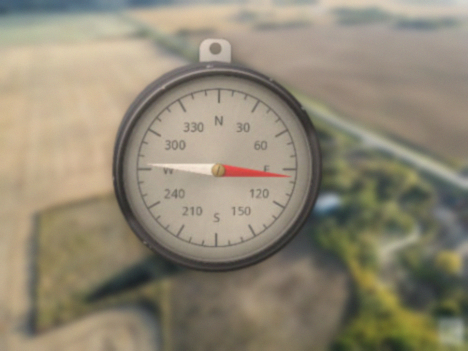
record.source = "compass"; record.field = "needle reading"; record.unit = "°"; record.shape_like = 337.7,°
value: 95,°
